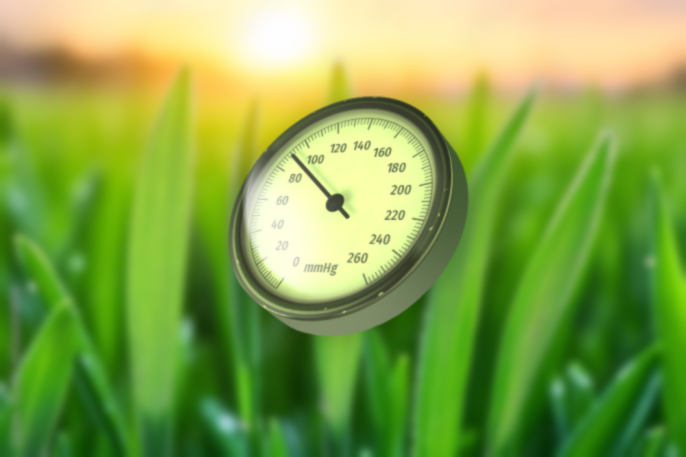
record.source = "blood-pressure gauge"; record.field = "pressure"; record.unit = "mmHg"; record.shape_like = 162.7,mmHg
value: 90,mmHg
